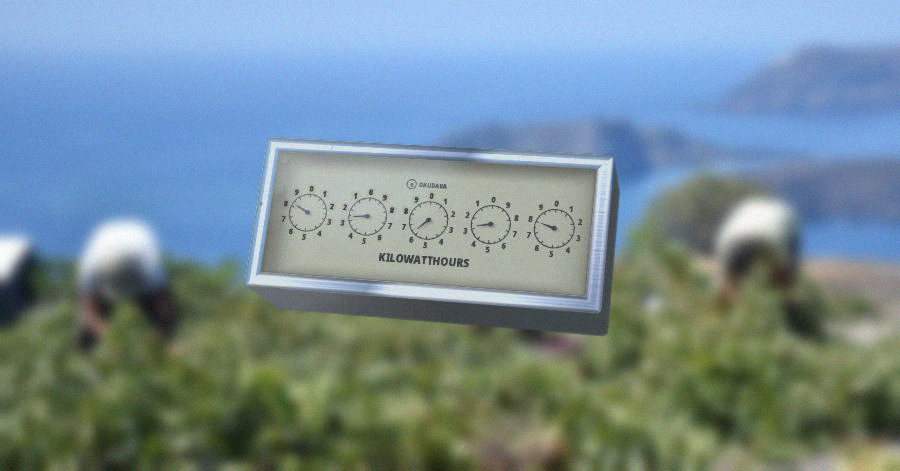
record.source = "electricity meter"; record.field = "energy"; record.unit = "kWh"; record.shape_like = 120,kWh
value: 82628,kWh
